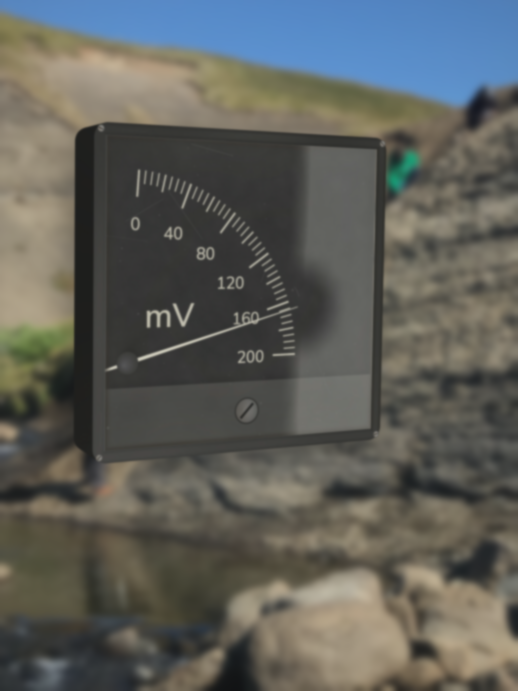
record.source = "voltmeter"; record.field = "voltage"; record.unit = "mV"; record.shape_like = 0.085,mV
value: 165,mV
